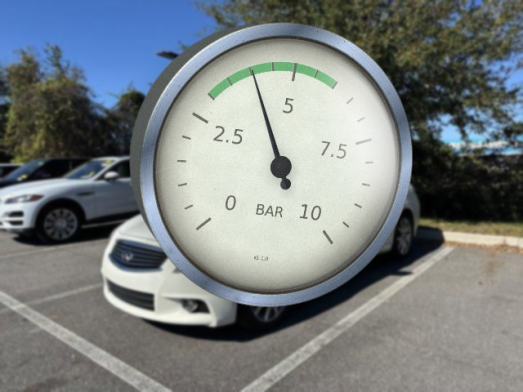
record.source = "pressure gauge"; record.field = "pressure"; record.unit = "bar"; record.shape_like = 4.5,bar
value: 4,bar
